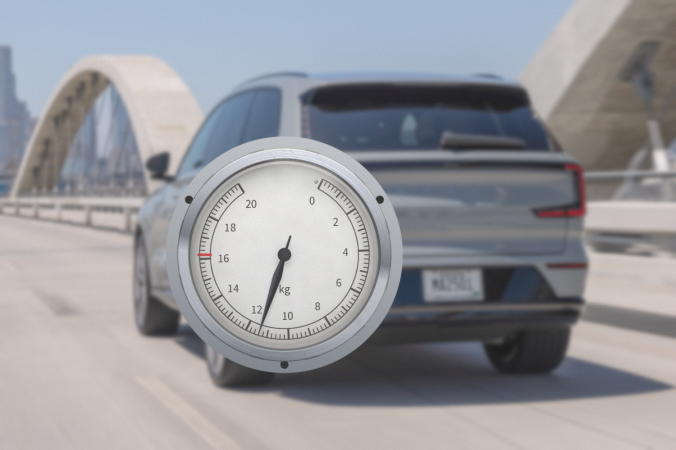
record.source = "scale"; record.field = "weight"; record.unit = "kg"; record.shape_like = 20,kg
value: 11.4,kg
